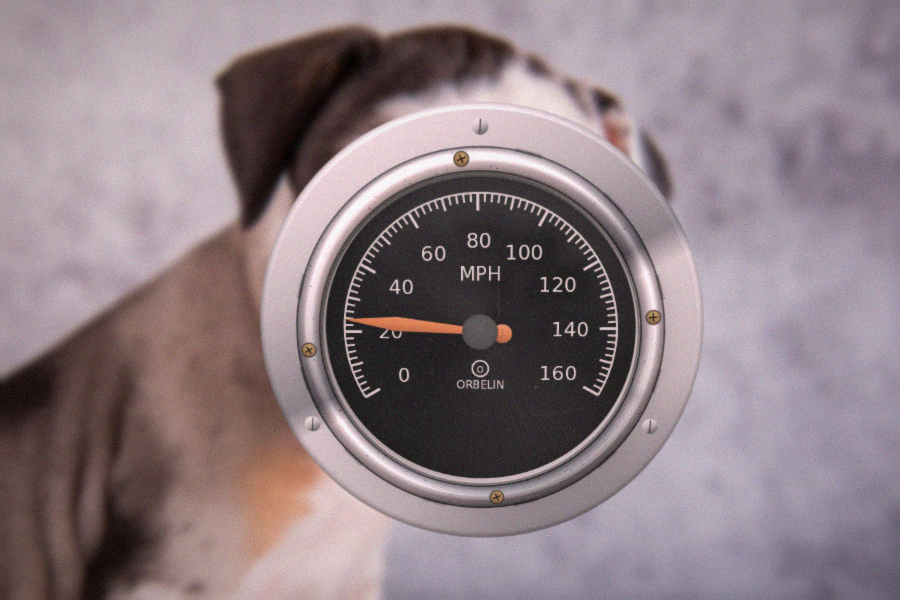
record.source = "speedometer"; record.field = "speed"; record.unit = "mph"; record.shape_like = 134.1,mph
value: 24,mph
